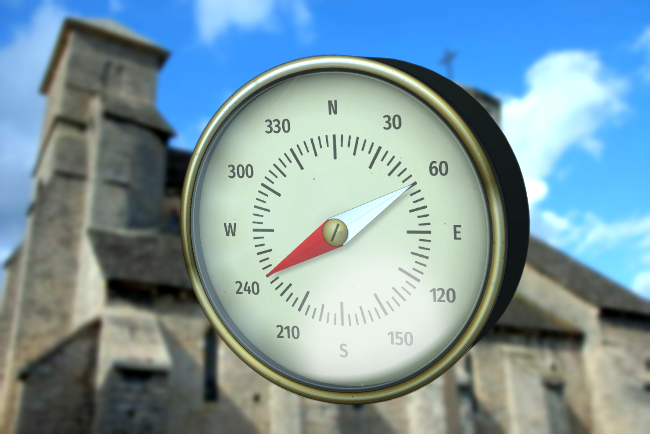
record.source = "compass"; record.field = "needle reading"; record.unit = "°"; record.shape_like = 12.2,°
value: 240,°
